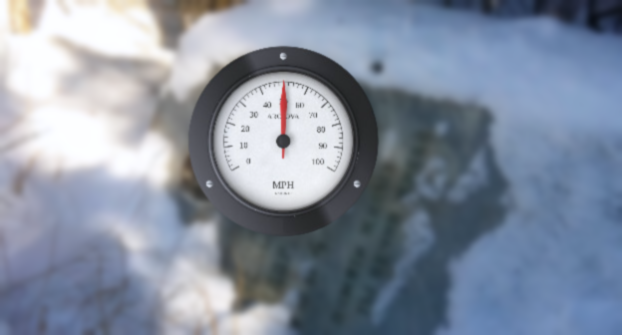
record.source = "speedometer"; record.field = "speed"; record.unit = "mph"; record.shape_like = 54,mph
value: 50,mph
